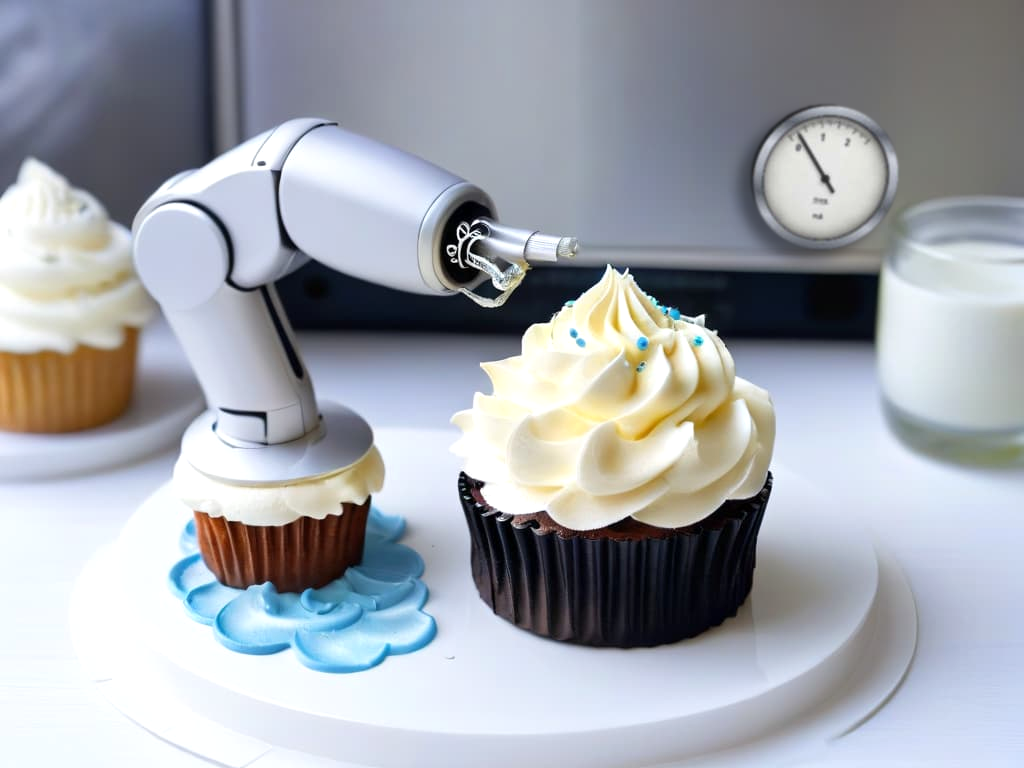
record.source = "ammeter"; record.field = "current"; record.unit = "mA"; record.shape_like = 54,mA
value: 0.25,mA
